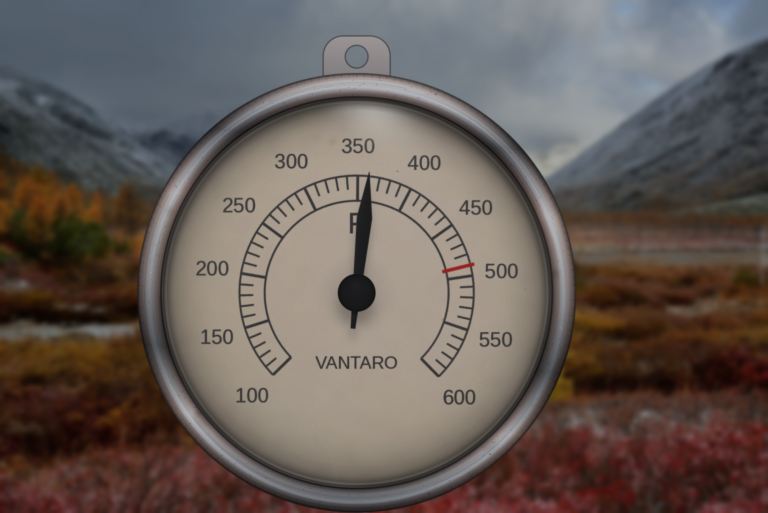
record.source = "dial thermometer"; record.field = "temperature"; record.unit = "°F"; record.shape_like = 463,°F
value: 360,°F
